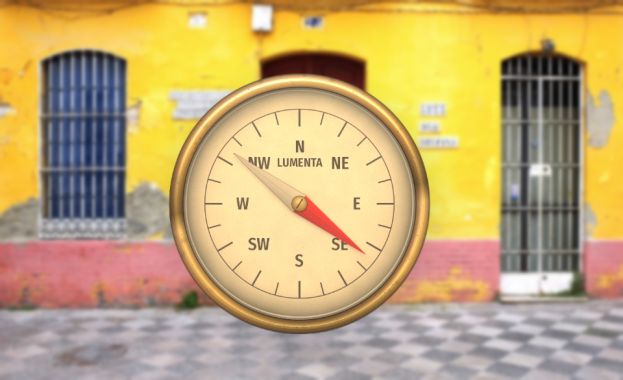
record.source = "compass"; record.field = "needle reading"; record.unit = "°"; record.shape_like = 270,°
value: 127.5,°
